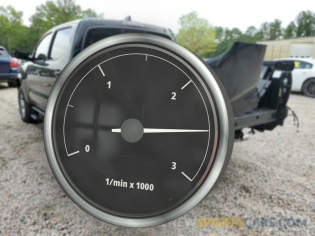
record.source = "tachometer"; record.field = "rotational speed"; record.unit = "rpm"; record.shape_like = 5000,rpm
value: 2500,rpm
